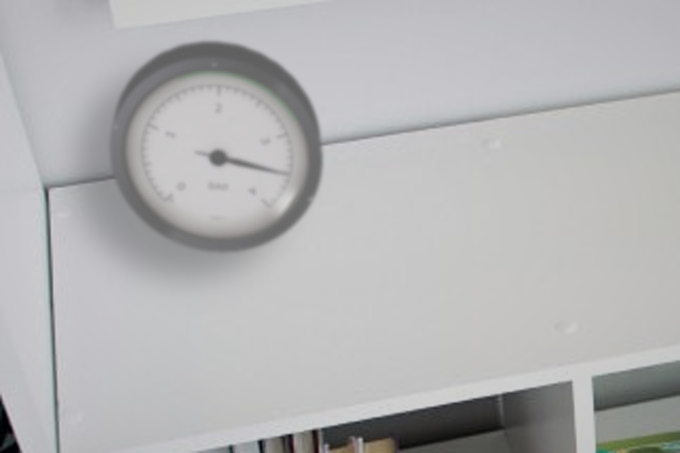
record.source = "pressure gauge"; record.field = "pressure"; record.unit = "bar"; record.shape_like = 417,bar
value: 3.5,bar
